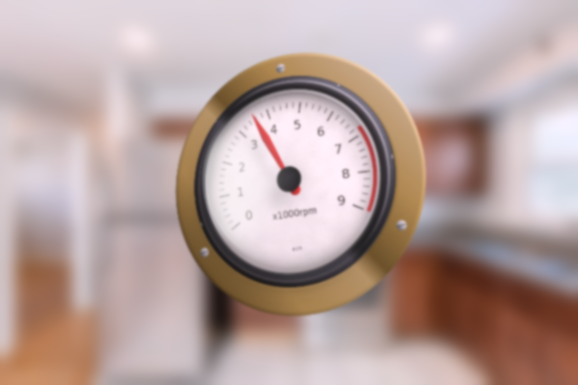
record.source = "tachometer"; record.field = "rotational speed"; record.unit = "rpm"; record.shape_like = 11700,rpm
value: 3600,rpm
